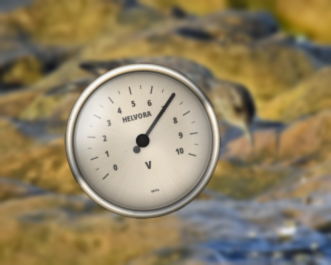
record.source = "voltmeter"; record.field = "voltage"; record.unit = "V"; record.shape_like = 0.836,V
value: 7,V
